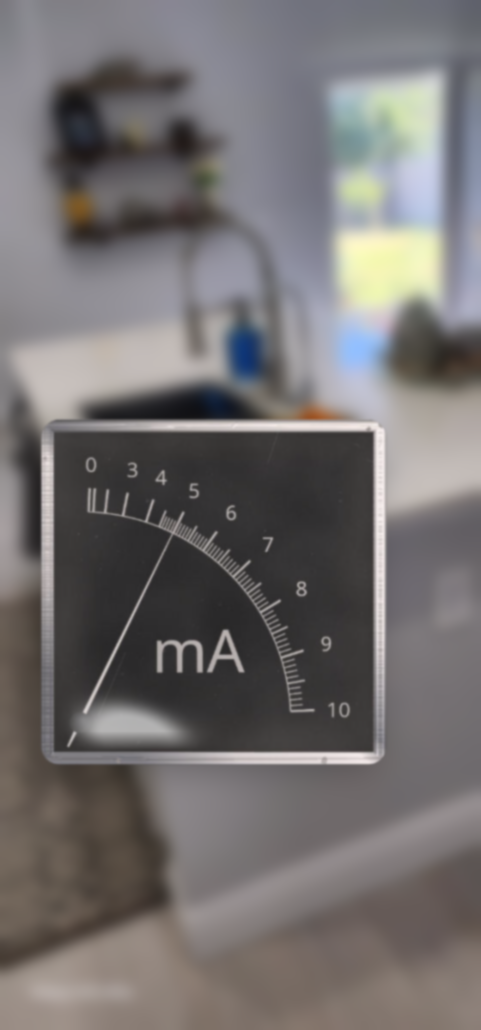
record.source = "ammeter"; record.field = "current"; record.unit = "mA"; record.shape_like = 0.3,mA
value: 5,mA
